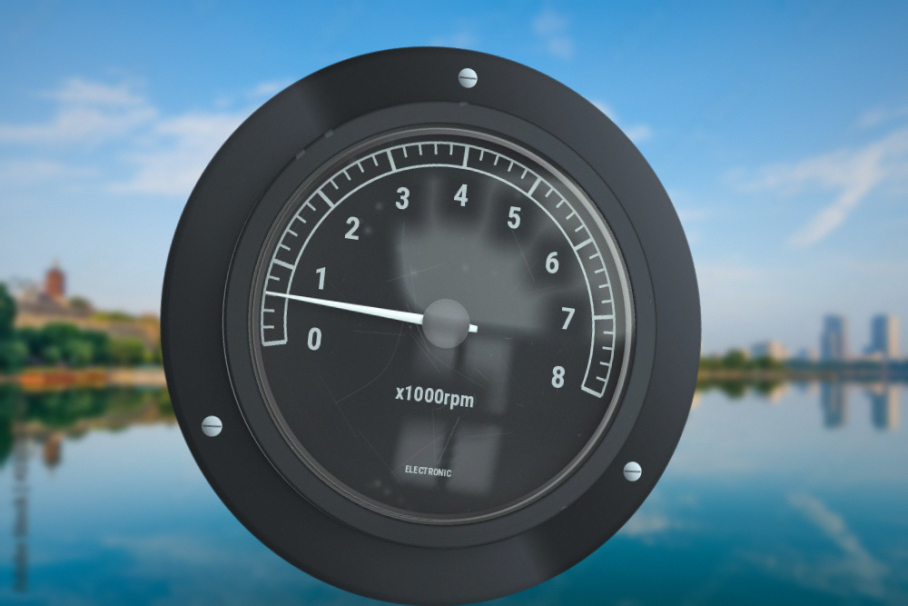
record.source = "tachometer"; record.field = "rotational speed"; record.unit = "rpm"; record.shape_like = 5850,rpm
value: 600,rpm
